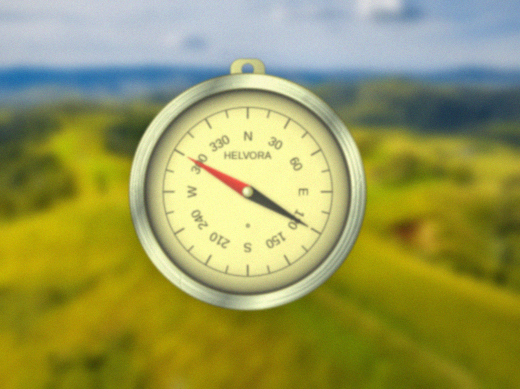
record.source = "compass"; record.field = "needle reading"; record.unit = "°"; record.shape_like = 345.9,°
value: 300,°
